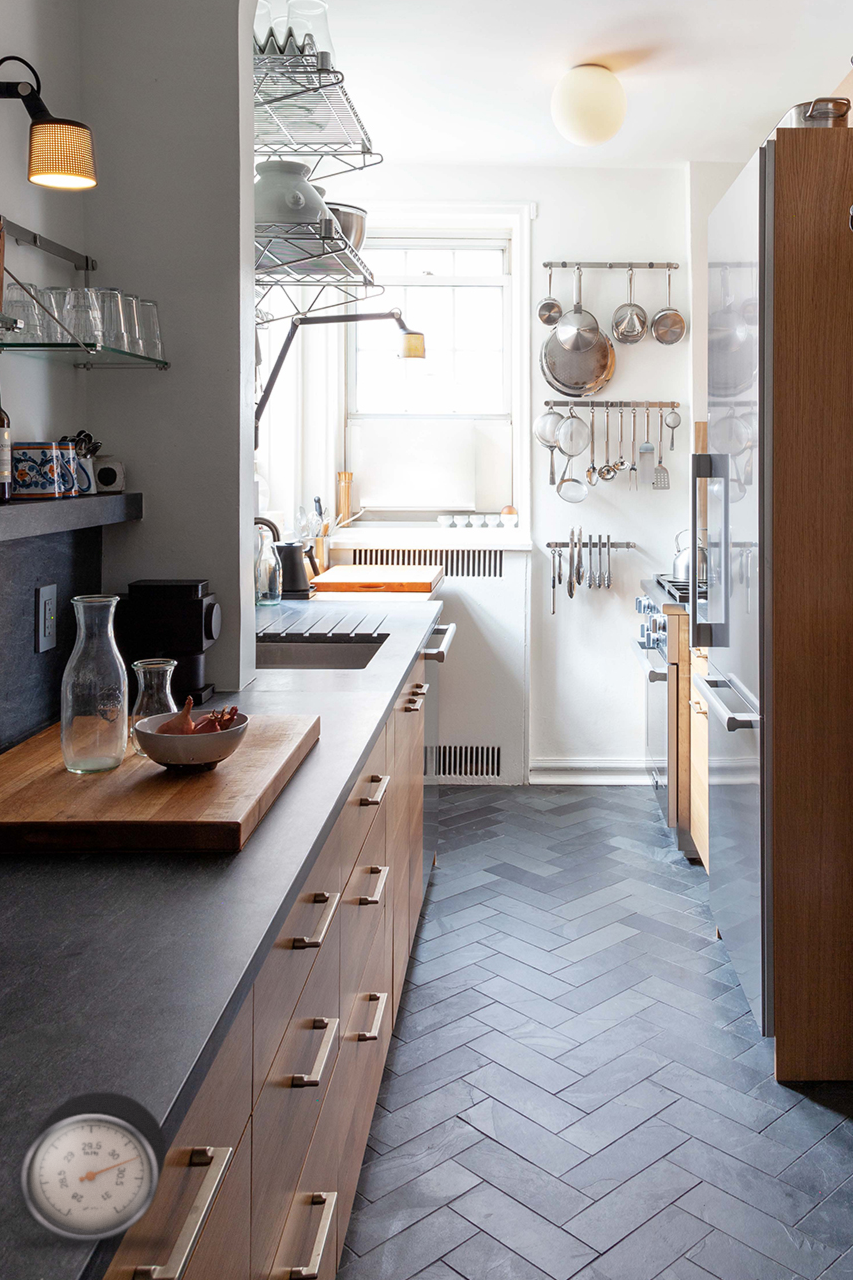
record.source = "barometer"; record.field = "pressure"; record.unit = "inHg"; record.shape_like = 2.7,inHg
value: 30.2,inHg
